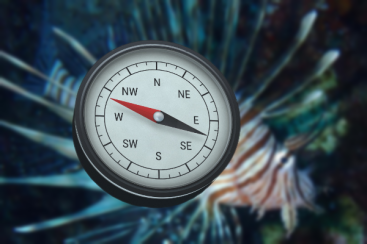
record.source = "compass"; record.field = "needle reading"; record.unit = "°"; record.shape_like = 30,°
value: 290,°
